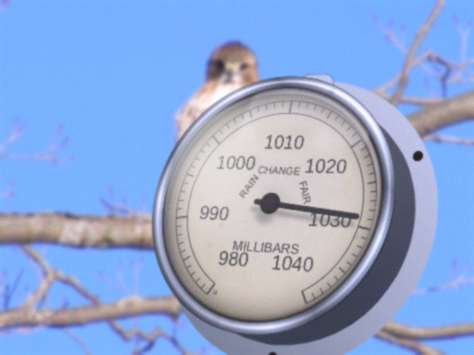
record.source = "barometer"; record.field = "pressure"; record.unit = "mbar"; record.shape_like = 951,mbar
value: 1029,mbar
